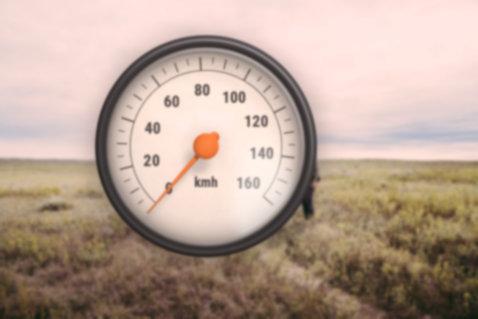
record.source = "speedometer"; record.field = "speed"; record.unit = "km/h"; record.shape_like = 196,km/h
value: 0,km/h
